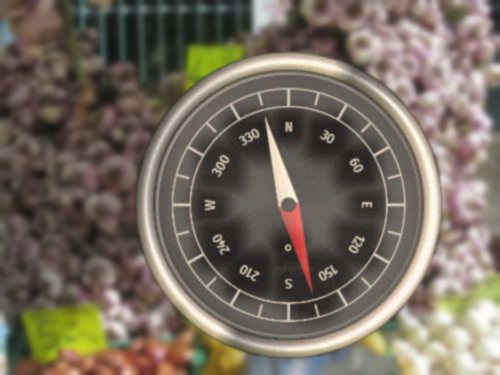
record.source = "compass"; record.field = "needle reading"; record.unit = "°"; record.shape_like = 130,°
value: 165,°
